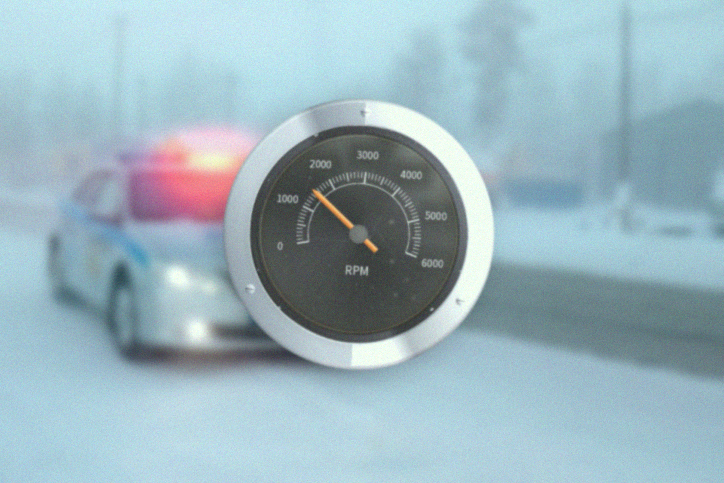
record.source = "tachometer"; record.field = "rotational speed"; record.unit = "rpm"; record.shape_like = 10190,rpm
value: 1500,rpm
